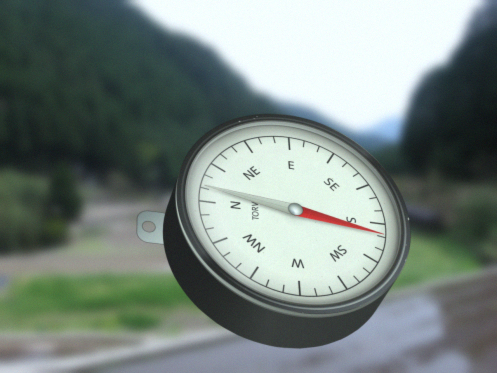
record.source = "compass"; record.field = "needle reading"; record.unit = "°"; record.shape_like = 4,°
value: 190,°
